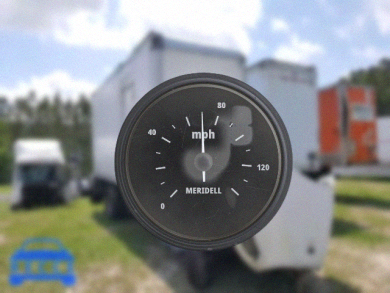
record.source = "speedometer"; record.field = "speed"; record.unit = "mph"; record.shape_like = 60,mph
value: 70,mph
